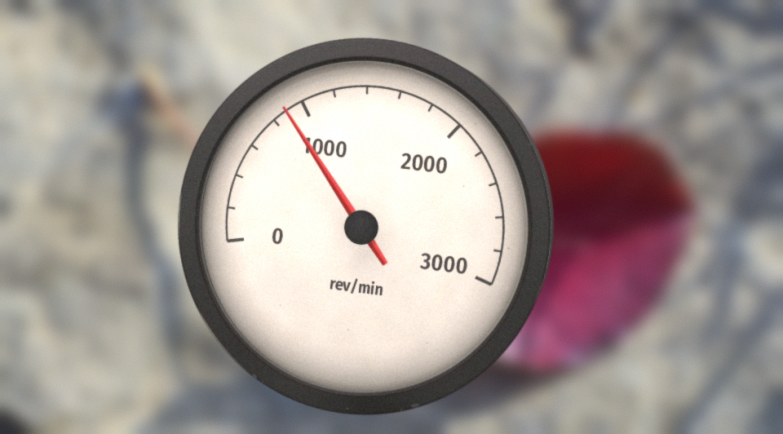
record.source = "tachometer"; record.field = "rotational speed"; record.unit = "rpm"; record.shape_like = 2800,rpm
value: 900,rpm
